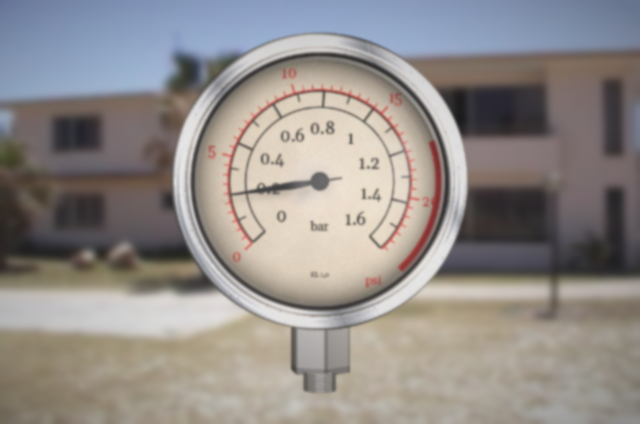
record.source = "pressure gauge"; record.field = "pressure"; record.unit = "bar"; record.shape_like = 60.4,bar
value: 0.2,bar
